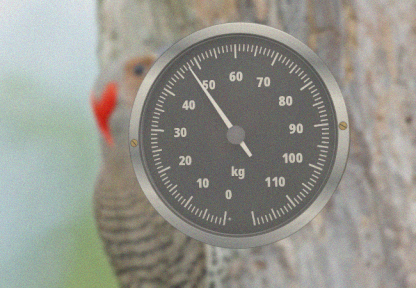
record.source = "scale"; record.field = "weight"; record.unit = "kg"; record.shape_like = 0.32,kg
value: 48,kg
